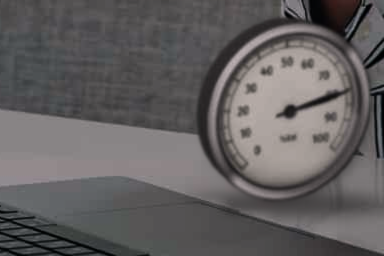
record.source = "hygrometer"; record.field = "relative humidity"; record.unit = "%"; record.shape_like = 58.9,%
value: 80,%
